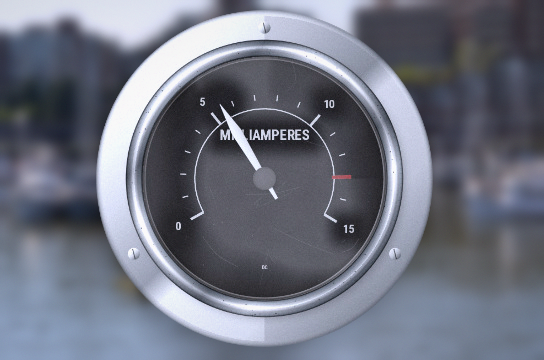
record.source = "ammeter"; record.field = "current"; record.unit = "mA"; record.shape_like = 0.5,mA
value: 5.5,mA
